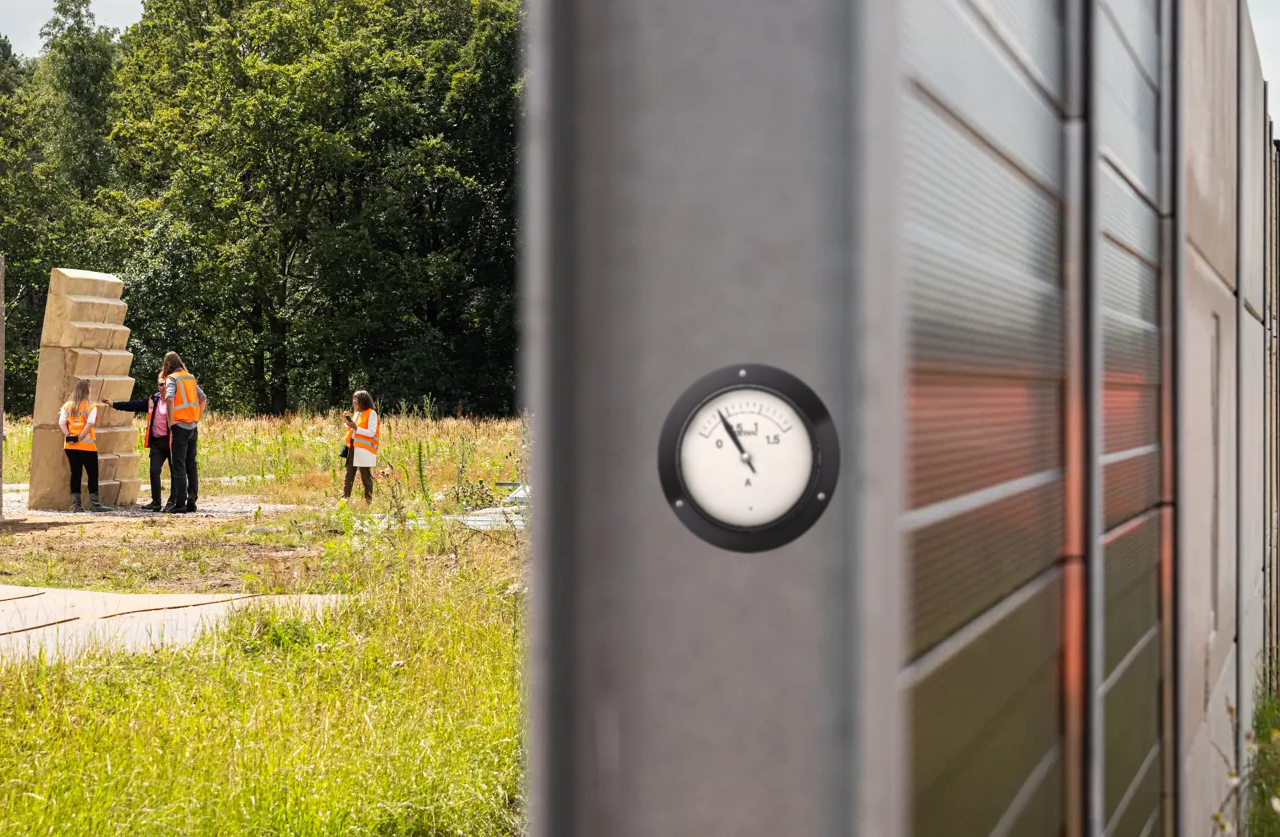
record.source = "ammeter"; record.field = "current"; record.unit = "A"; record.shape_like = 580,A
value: 0.4,A
